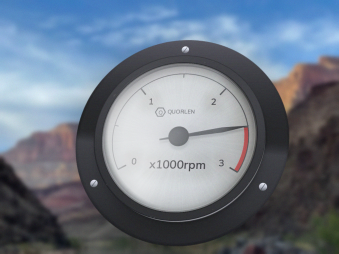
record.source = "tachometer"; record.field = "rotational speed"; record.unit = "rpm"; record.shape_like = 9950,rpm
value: 2500,rpm
